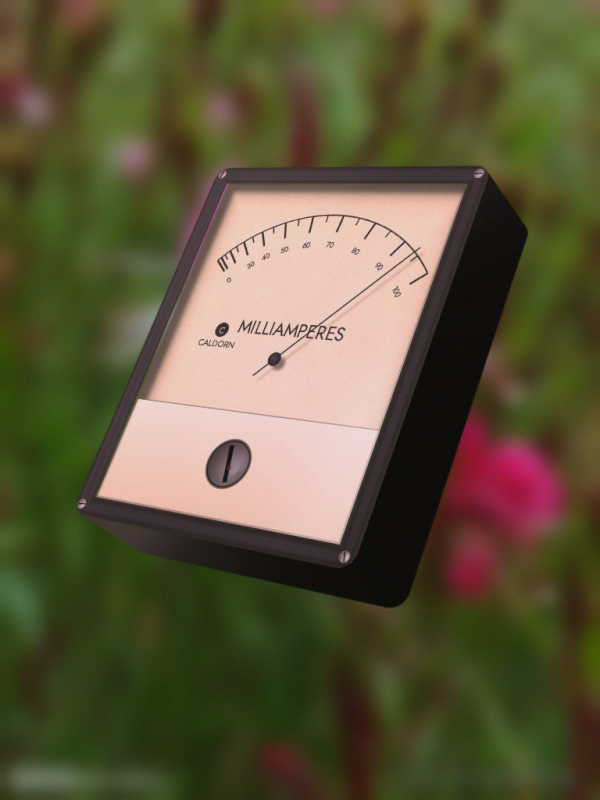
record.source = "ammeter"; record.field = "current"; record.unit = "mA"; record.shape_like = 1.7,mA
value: 95,mA
